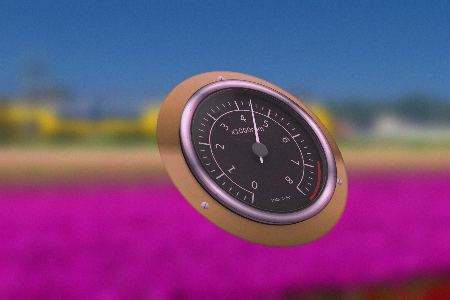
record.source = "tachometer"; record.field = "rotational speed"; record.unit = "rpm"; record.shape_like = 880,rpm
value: 4400,rpm
